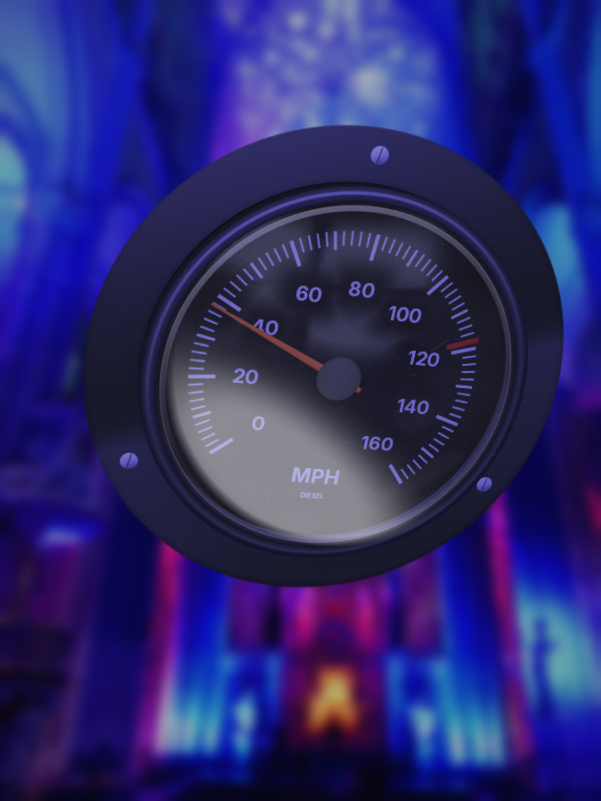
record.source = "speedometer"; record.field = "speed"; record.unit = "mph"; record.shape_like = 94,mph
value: 38,mph
